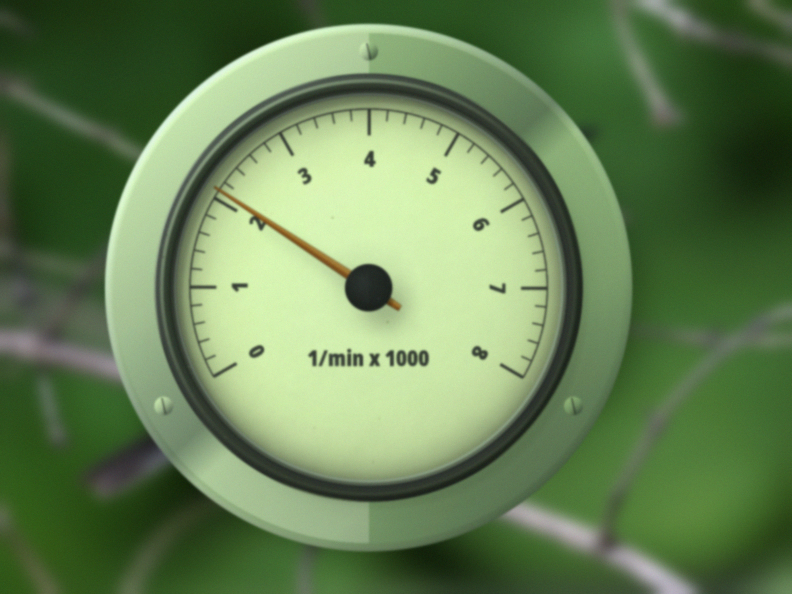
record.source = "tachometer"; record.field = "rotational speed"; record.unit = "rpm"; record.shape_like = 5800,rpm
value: 2100,rpm
